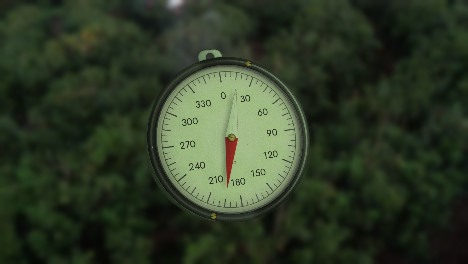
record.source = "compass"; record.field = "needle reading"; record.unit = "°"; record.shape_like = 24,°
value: 195,°
